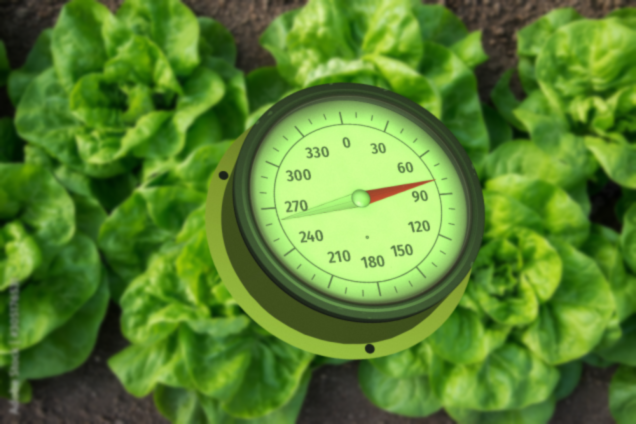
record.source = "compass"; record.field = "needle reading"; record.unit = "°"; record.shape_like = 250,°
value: 80,°
